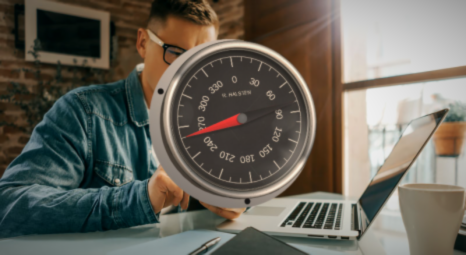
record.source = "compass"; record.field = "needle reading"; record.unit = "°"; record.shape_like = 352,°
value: 260,°
